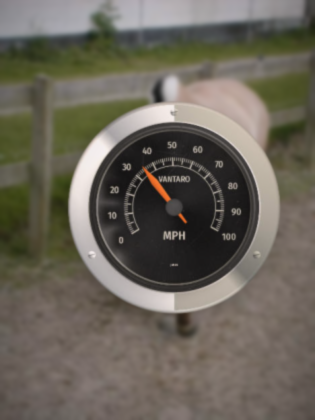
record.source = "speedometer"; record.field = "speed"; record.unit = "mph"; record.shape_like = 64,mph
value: 35,mph
